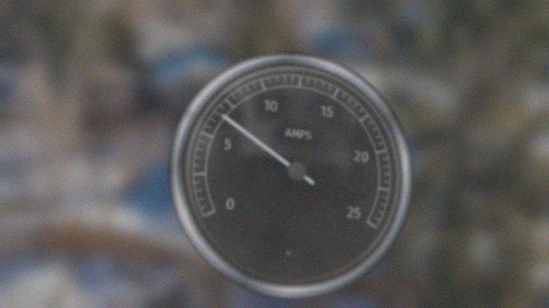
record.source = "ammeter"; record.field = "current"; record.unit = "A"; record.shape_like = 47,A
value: 6.5,A
